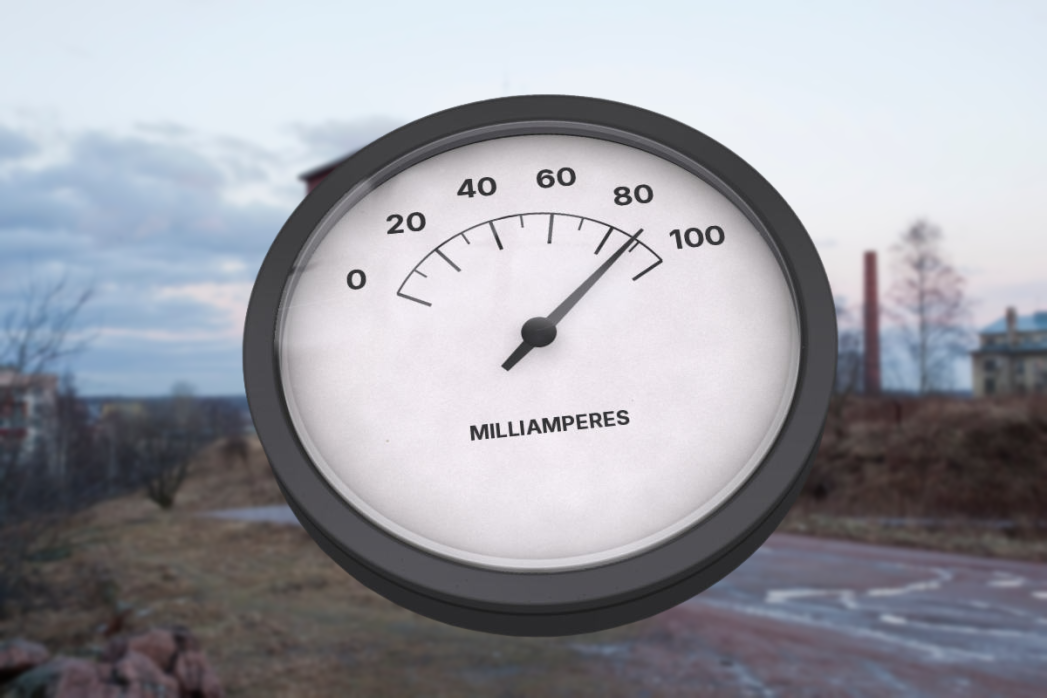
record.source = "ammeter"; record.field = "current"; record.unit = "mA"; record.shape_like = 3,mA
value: 90,mA
